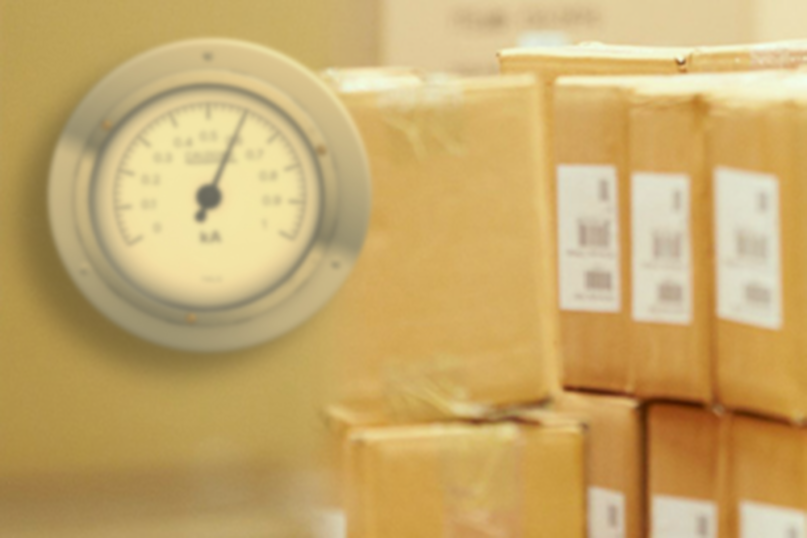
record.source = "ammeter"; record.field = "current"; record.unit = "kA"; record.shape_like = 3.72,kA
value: 0.6,kA
